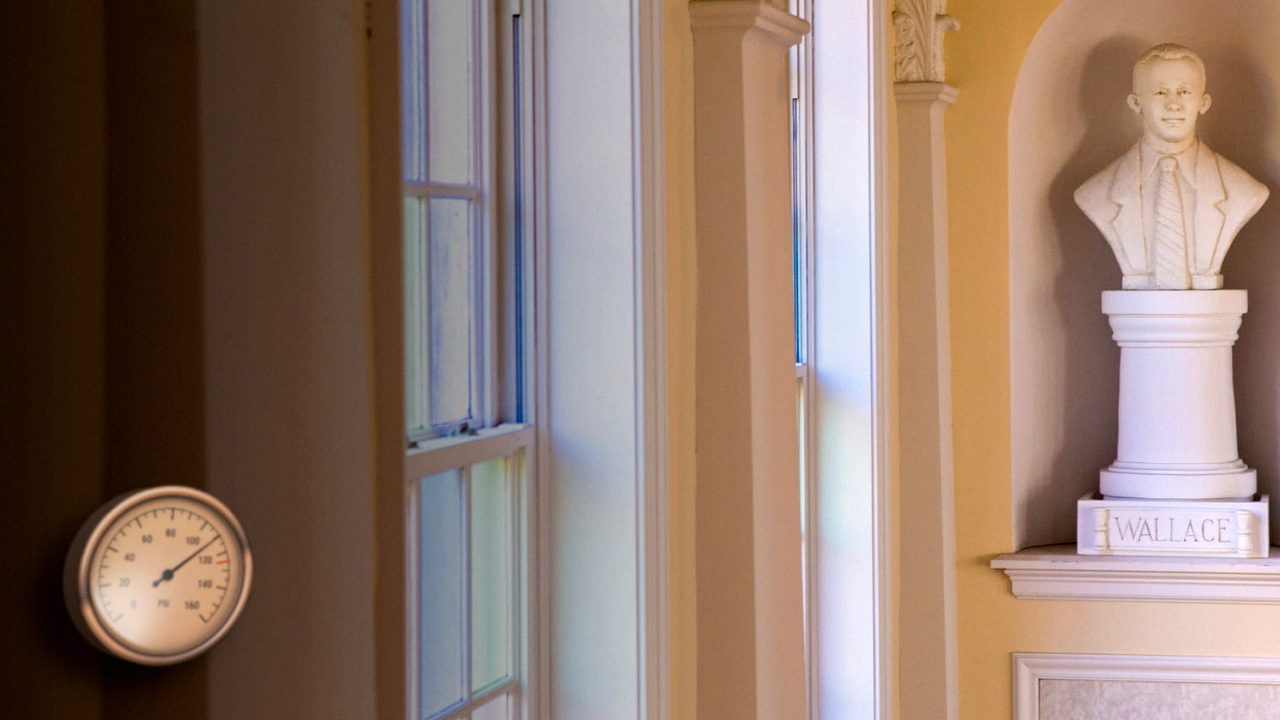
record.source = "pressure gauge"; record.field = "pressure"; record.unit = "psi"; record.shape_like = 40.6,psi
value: 110,psi
